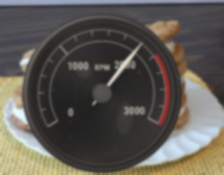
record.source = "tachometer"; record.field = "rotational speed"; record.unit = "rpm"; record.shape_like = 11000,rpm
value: 2000,rpm
